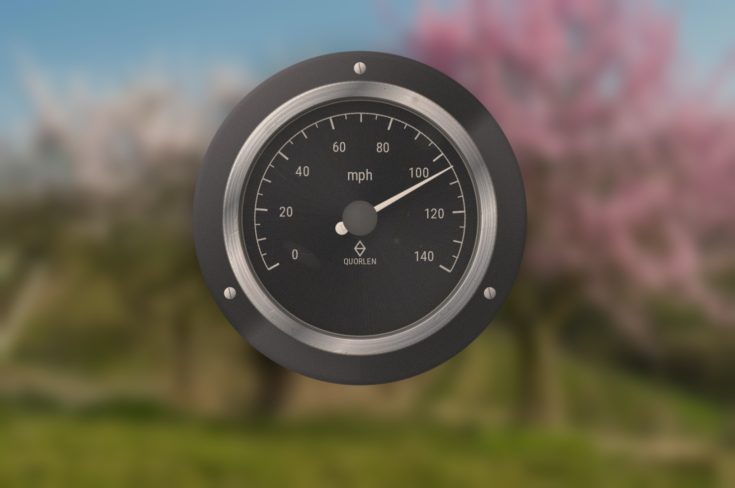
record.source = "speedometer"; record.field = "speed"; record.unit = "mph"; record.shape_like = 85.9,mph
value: 105,mph
